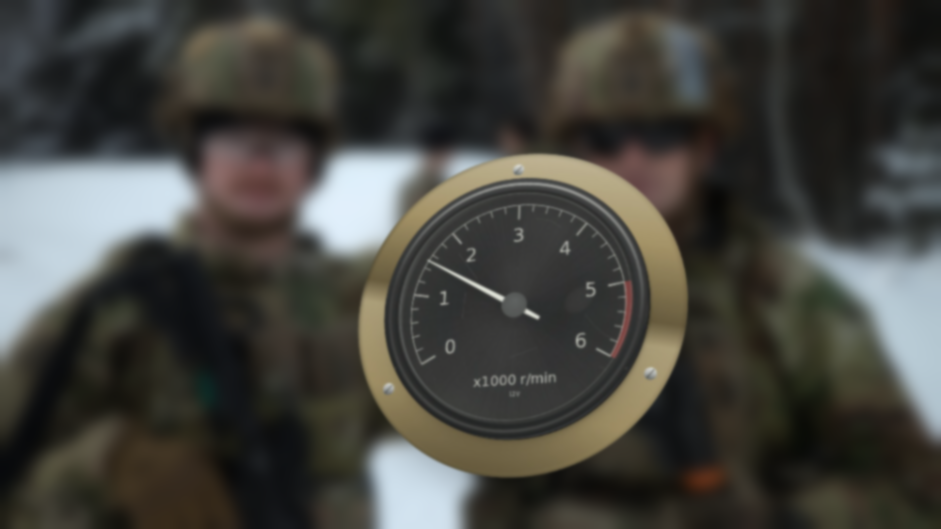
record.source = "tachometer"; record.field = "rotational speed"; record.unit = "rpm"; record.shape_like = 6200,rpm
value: 1500,rpm
